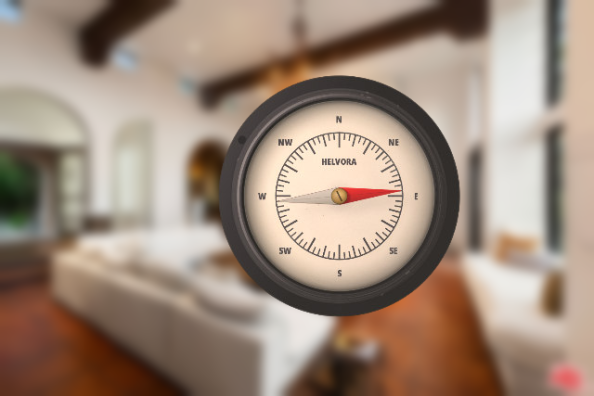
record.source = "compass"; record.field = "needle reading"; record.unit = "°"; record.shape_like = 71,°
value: 85,°
